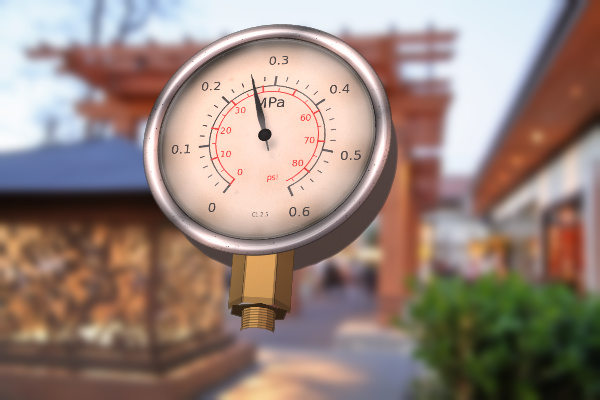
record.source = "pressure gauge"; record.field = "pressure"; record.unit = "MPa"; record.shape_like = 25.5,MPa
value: 0.26,MPa
